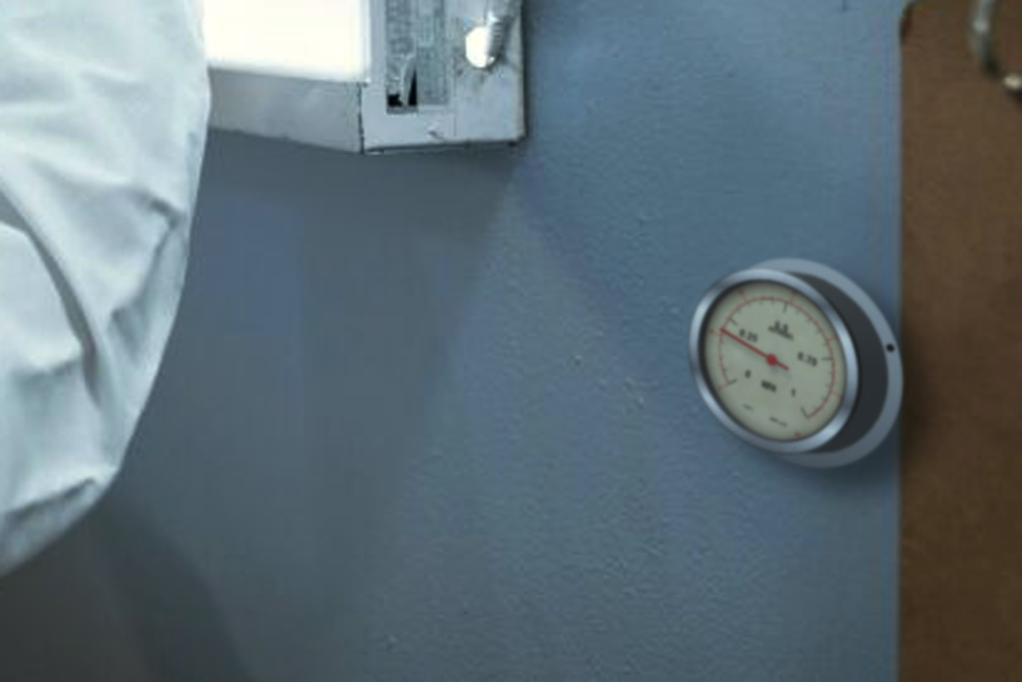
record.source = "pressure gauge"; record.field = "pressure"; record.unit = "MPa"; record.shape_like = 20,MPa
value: 0.2,MPa
